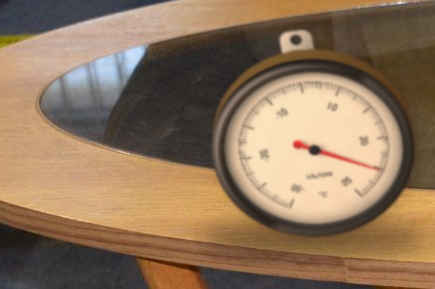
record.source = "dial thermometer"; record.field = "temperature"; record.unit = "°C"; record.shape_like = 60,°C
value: 40,°C
